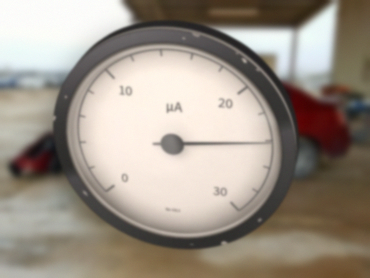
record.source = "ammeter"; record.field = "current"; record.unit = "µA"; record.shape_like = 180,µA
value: 24,µA
